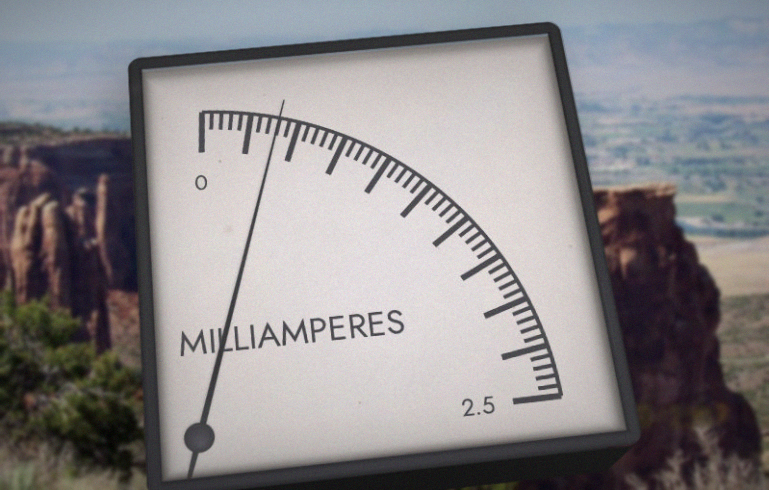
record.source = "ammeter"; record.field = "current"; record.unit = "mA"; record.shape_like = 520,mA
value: 0.4,mA
